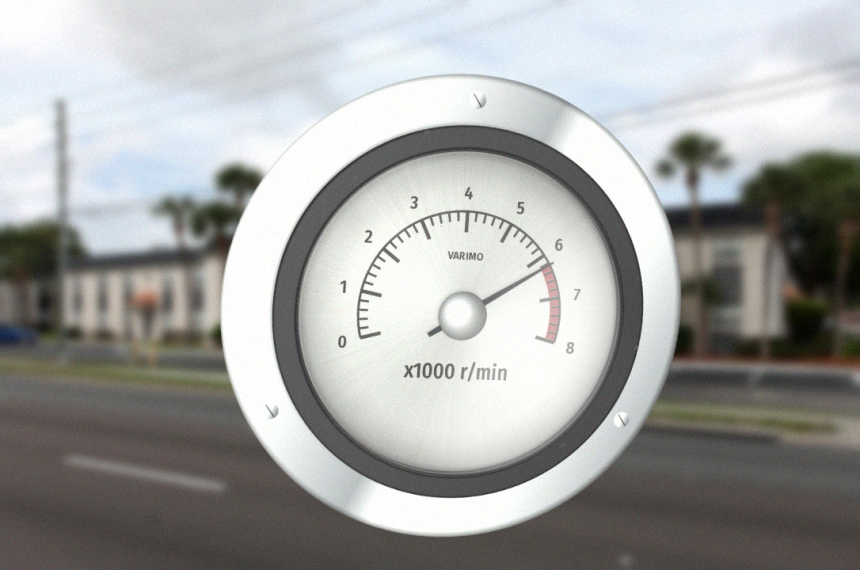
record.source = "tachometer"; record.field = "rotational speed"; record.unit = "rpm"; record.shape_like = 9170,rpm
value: 6200,rpm
